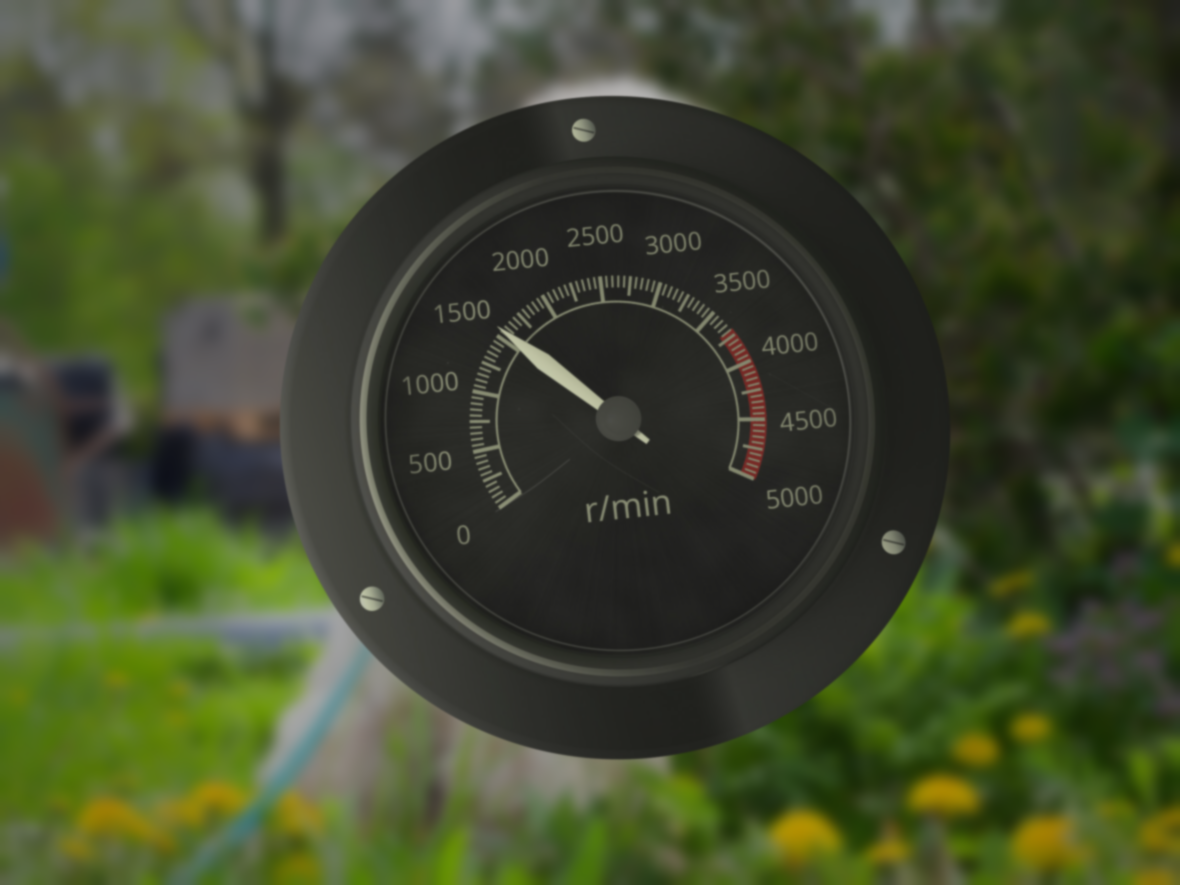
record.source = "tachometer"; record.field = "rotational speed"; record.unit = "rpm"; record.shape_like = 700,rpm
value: 1550,rpm
